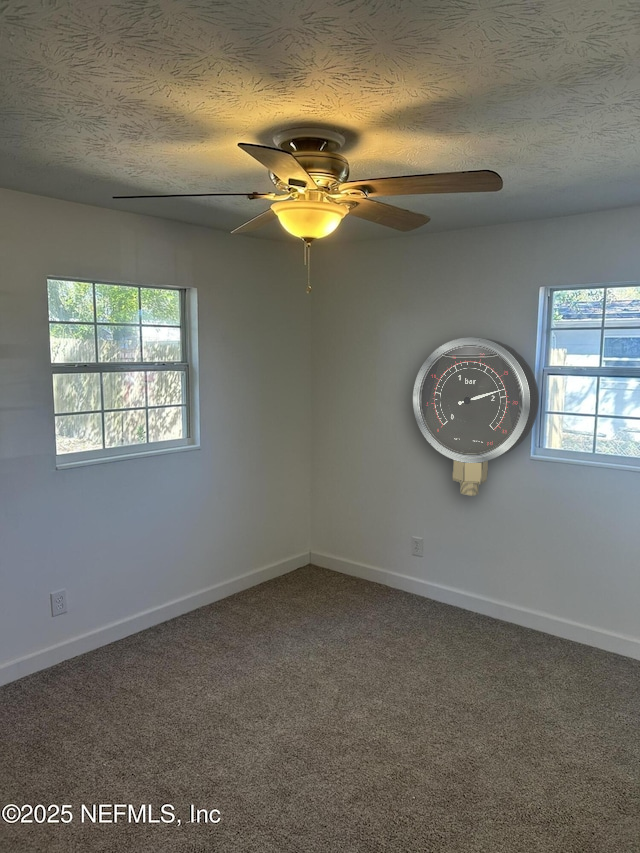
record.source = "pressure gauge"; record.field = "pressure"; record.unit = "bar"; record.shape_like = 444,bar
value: 1.9,bar
